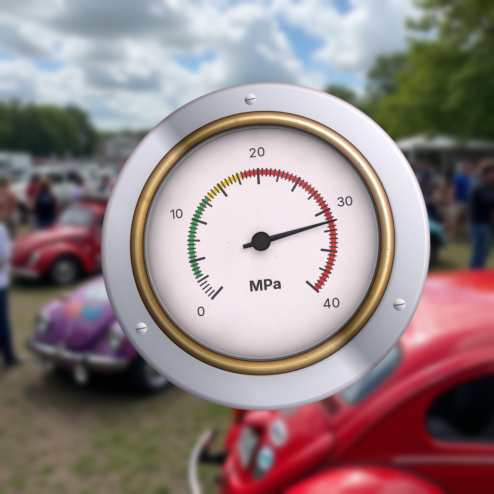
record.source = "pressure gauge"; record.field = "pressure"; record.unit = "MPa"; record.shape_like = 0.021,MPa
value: 31.5,MPa
